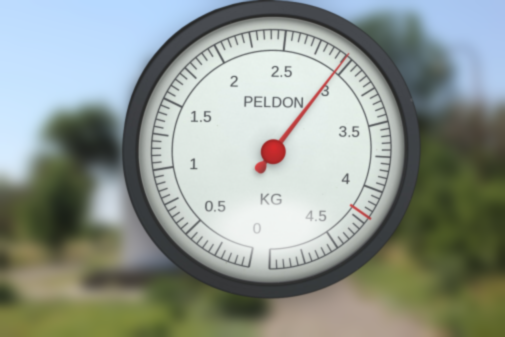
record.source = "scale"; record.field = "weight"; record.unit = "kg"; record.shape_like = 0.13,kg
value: 2.95,kg
